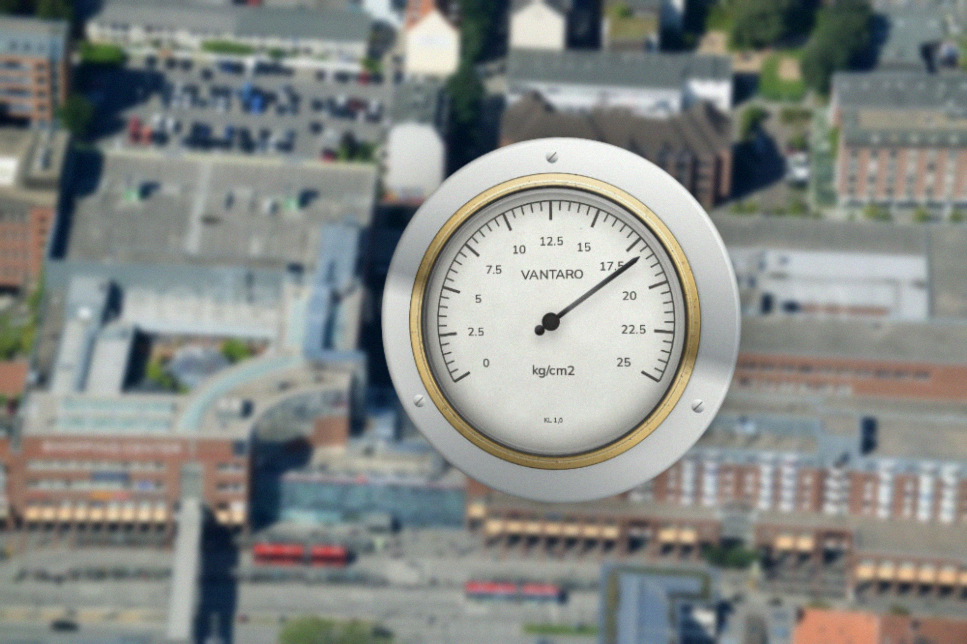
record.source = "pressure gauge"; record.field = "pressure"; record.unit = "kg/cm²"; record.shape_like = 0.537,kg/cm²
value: 18.25,kg/cm²
